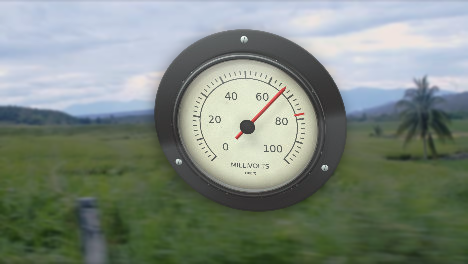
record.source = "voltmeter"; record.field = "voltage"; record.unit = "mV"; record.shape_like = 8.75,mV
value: 66,mV
